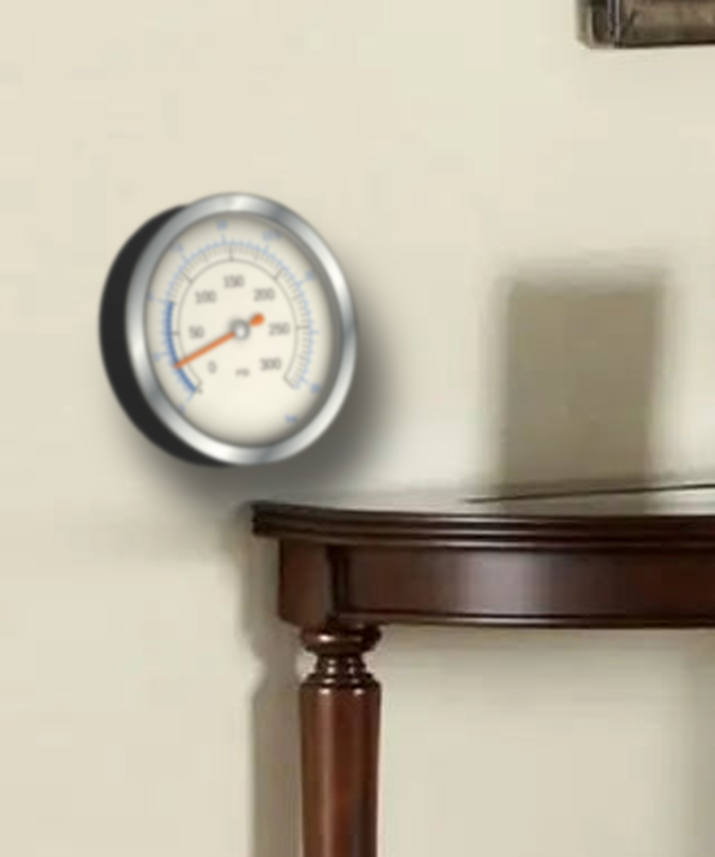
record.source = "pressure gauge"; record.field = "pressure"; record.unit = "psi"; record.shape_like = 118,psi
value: 25,psi
